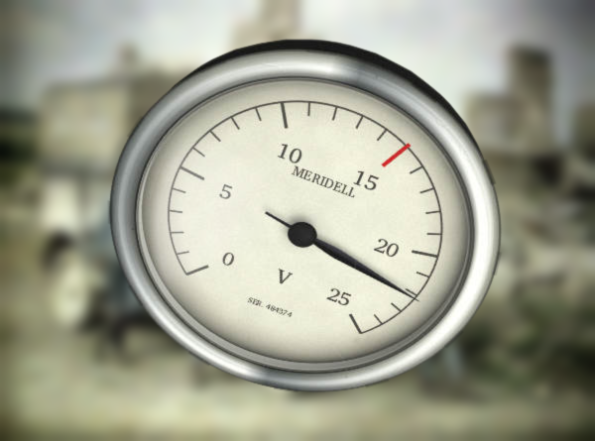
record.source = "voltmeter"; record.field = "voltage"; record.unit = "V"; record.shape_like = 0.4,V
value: 22,V
